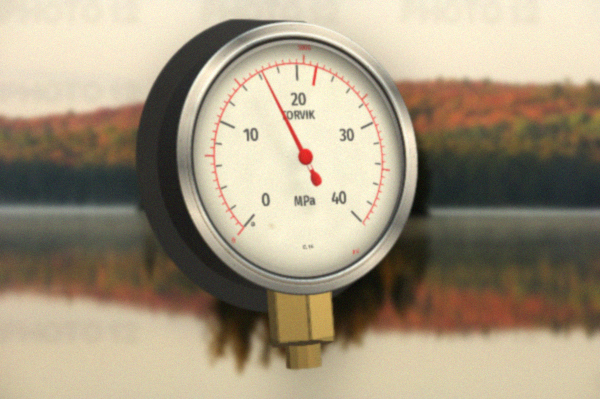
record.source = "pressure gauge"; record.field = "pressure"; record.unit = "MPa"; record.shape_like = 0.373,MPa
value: 16,MPa
